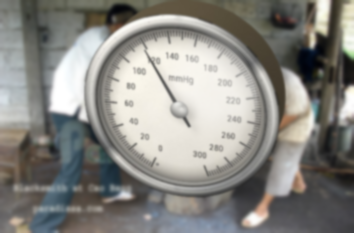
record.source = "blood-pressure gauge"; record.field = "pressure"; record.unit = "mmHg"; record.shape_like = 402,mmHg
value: 120,mmHg
